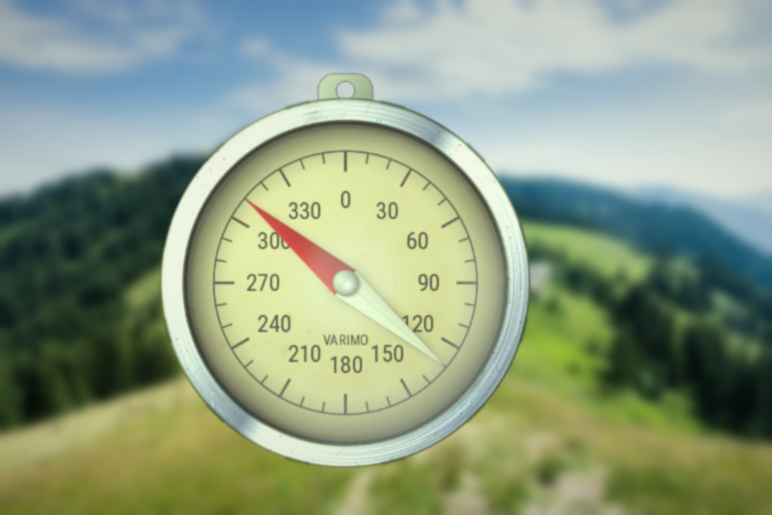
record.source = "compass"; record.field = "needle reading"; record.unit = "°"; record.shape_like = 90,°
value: 310,°
